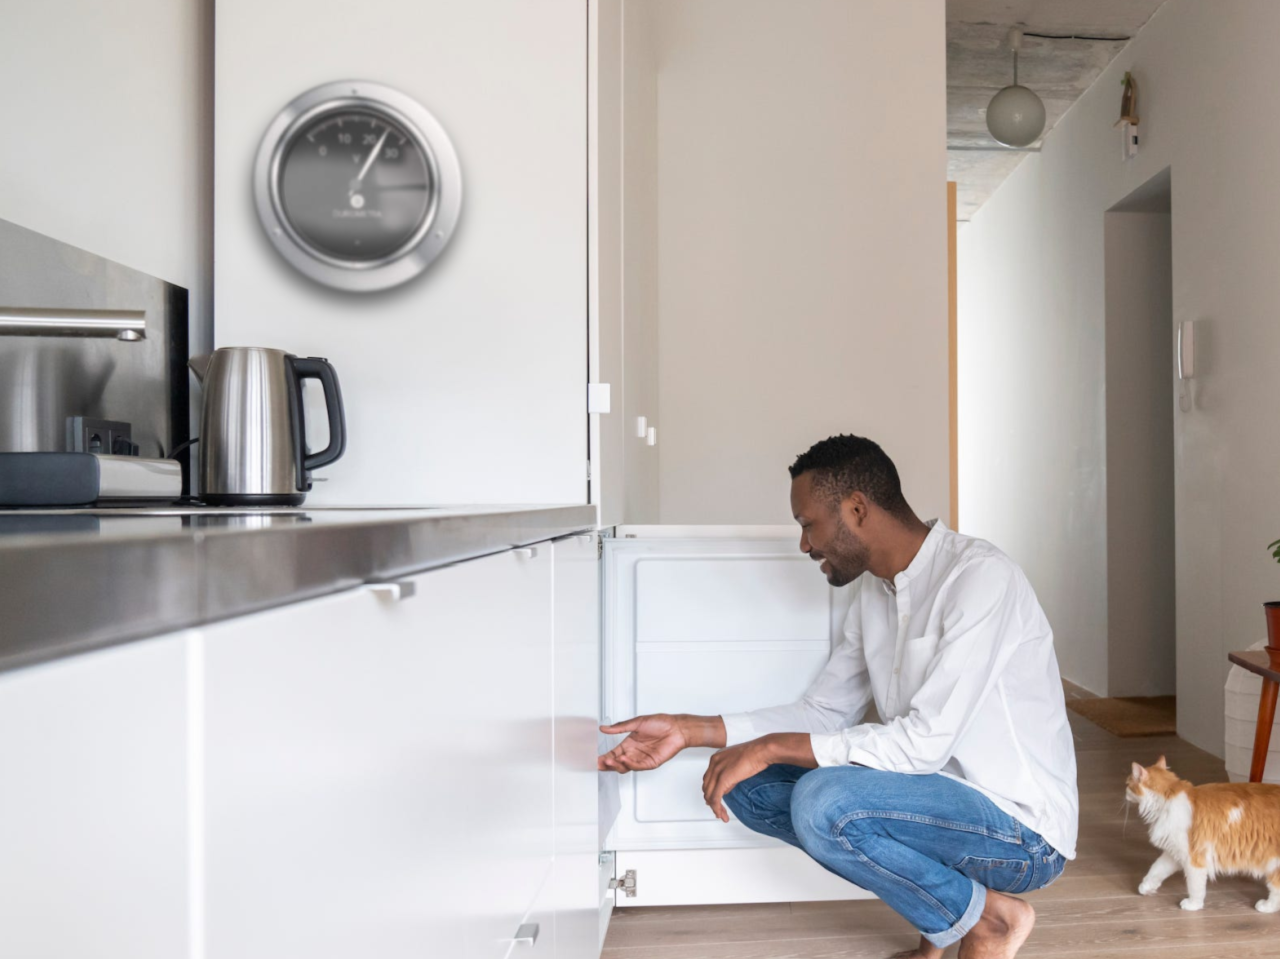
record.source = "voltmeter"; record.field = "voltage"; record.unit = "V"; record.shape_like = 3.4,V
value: 25,V
